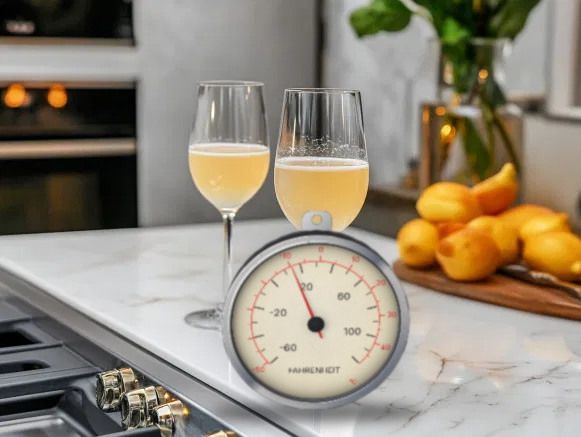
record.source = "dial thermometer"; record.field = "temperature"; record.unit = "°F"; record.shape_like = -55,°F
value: 15,°F
